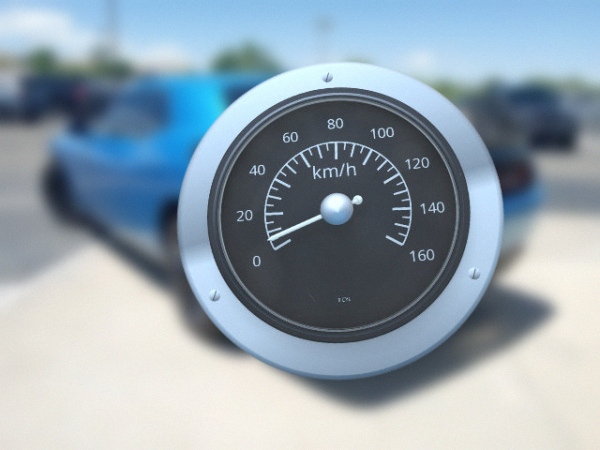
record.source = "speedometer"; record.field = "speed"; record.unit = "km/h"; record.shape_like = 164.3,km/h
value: 5,km/h
